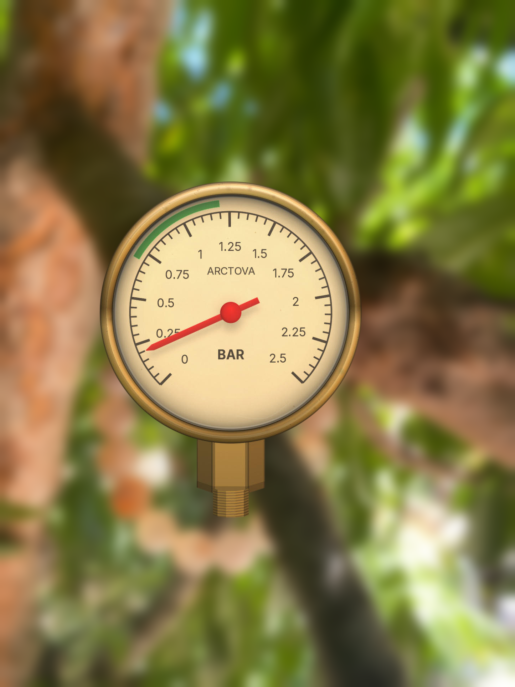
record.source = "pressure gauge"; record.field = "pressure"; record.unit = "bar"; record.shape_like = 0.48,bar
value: 0.2,bar
